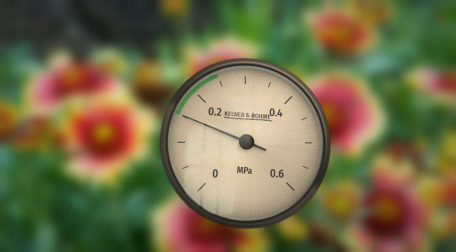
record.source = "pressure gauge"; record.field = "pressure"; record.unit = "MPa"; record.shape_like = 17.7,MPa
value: 0.15,MPa
